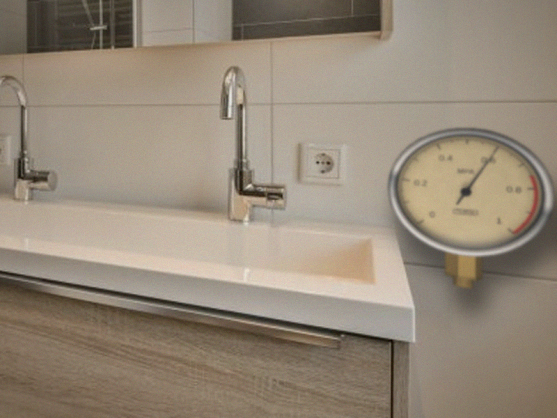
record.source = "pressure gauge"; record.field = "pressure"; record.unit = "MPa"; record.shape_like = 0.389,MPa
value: 0.6,MPa
